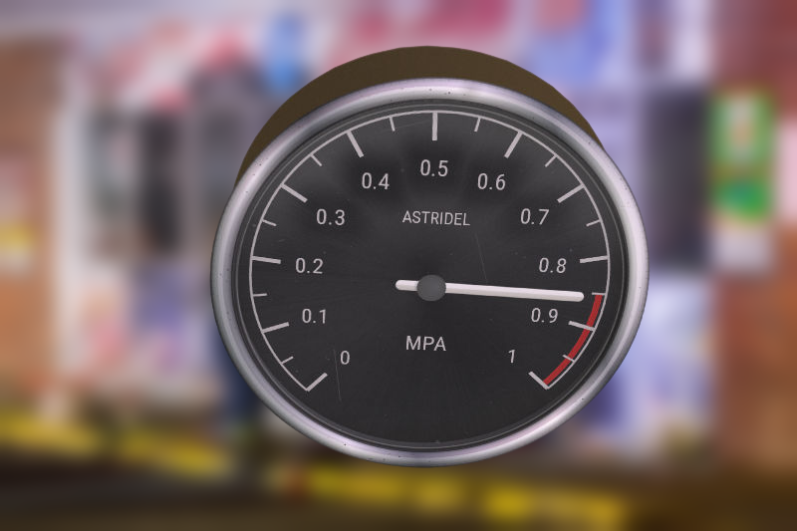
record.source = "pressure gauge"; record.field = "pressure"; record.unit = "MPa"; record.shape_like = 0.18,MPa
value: 0.85,MPa
